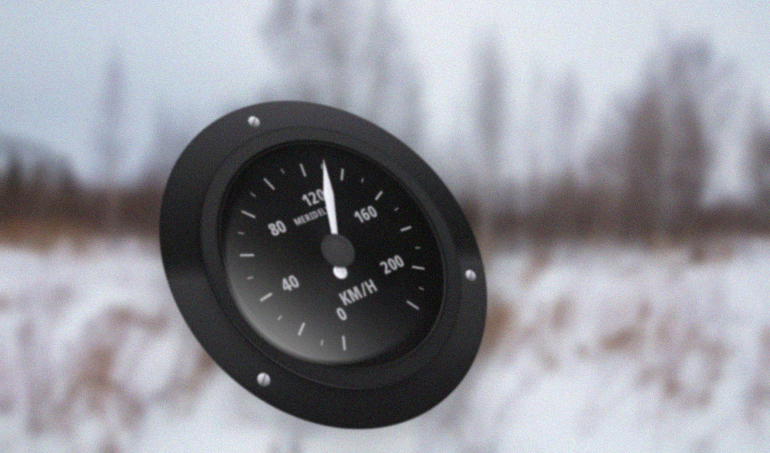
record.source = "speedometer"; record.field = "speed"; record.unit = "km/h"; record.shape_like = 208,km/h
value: 130,km/h
